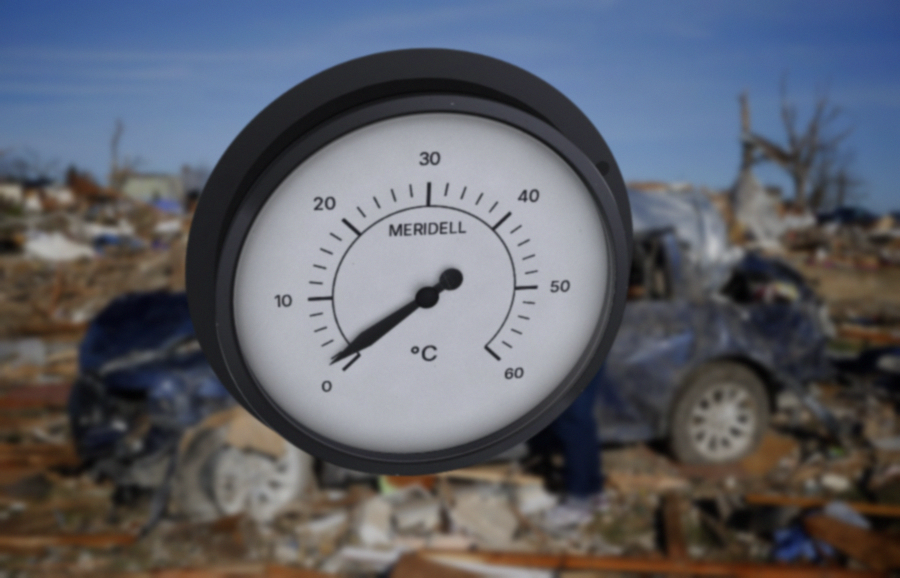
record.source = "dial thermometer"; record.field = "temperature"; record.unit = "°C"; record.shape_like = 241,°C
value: 2,°C
